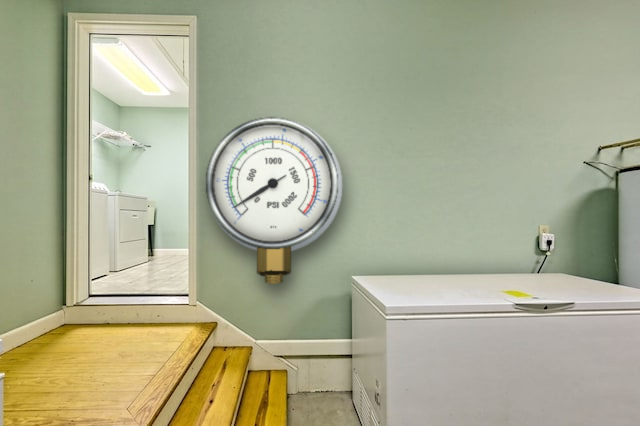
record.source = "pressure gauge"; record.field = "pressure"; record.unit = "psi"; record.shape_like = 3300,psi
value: 100,psi
